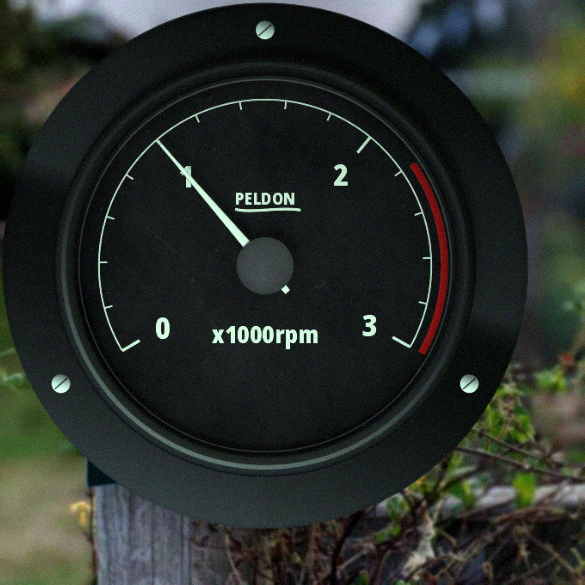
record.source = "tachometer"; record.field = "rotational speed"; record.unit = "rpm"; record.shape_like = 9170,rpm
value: 1000,rpm
